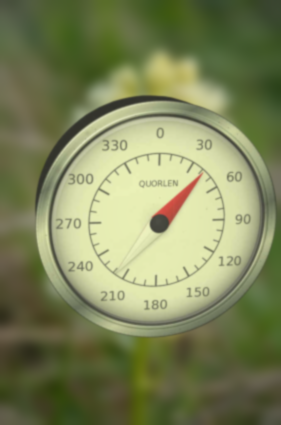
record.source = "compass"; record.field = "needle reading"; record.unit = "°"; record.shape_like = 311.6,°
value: 40,°
